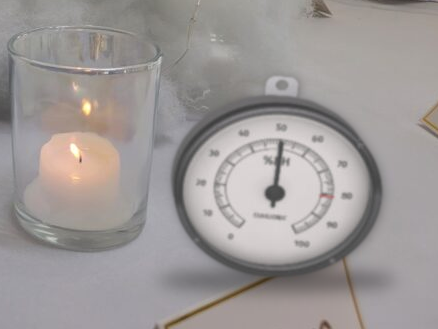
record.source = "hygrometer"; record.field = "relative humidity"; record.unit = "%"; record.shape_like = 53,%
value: 50,%
